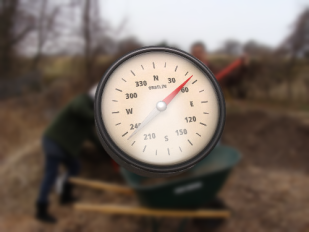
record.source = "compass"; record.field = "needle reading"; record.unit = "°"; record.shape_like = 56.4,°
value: 52.5,°
